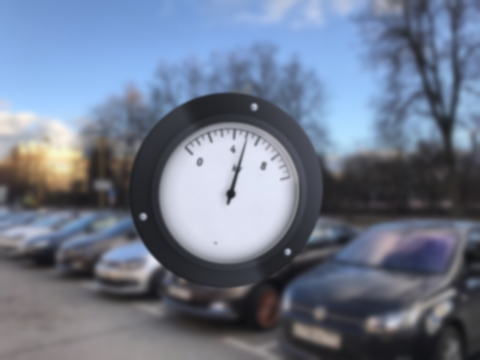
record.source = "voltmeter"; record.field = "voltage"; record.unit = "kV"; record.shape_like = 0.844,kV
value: 5,kV
